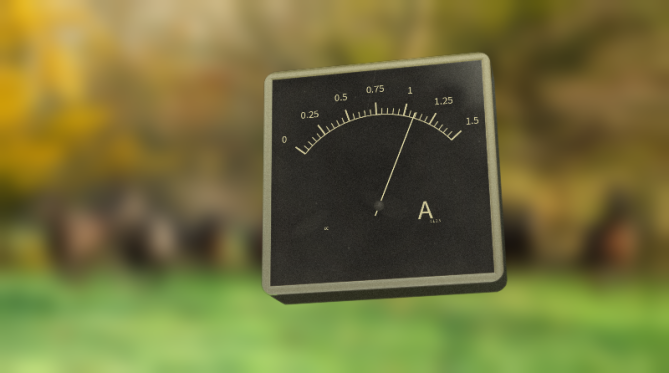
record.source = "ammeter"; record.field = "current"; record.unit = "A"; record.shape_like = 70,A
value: 1.1,A
